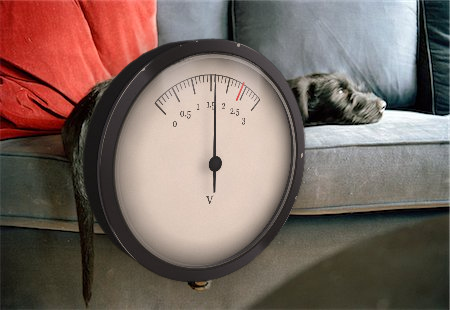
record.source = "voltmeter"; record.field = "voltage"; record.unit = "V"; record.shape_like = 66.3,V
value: 1.5,V
